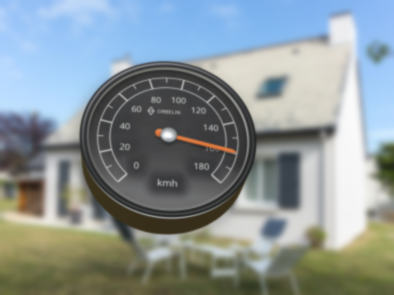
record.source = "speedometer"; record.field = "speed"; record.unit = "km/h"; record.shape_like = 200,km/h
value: 160,km/h
